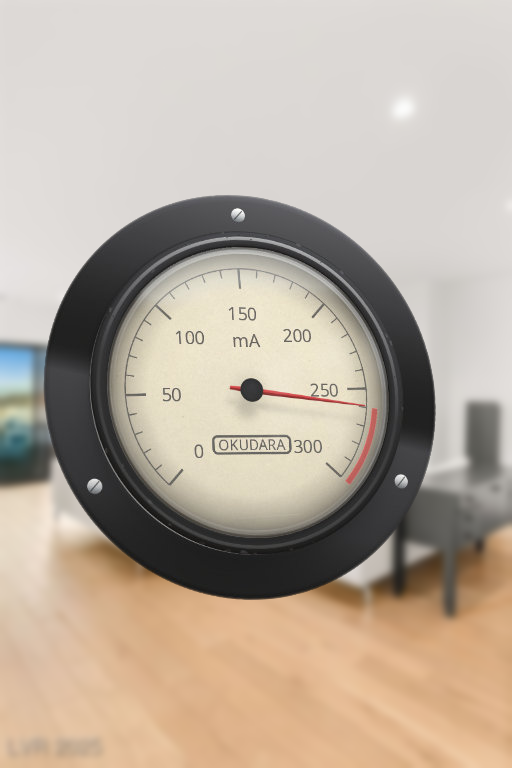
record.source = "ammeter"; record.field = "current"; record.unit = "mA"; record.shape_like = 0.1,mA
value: 260,mA
